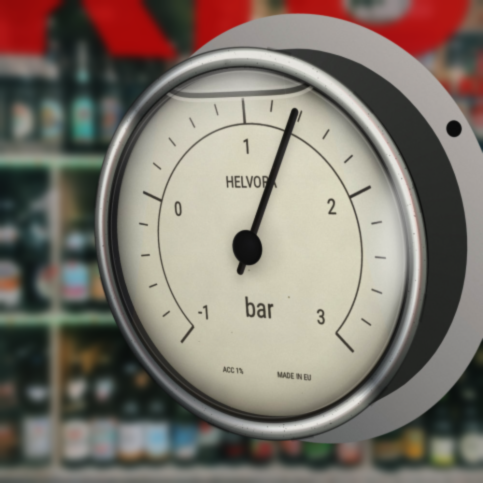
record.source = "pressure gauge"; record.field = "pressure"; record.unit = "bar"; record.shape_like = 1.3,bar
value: 1.4,bar
